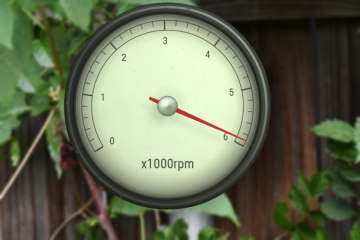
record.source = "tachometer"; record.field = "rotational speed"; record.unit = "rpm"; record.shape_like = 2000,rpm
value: 5900,rpm
